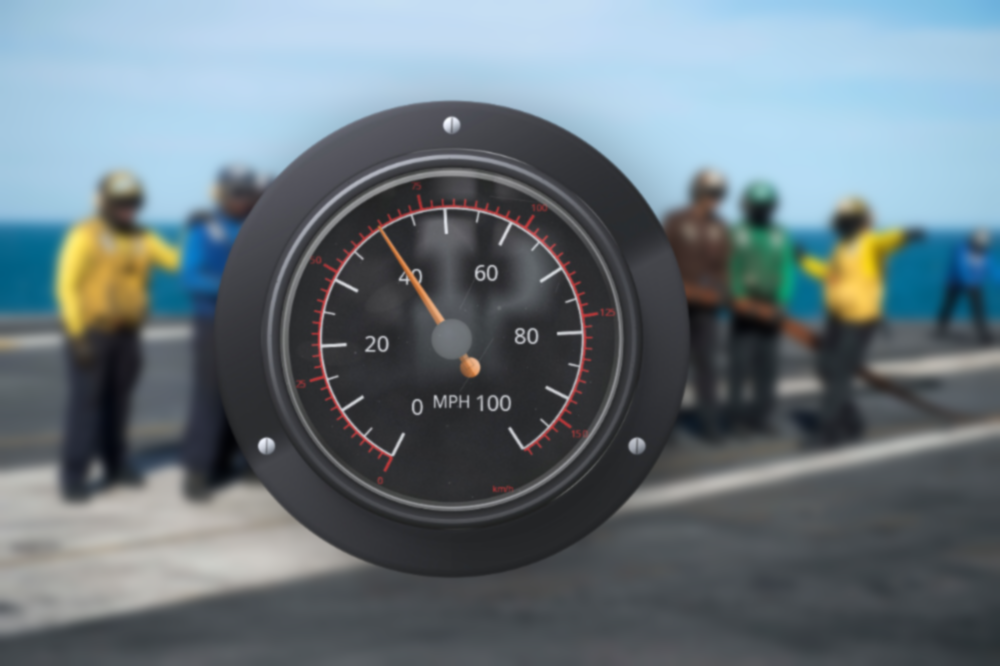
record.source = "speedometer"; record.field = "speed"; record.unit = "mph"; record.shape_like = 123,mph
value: 40,mph
